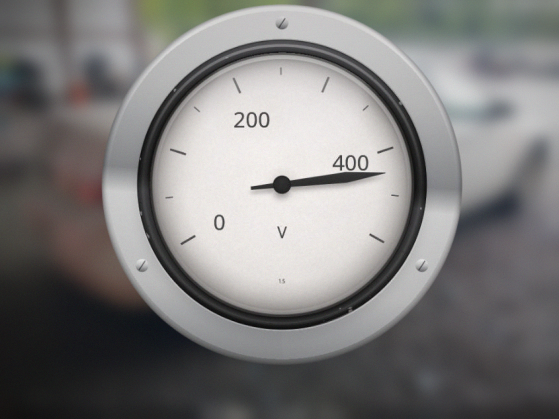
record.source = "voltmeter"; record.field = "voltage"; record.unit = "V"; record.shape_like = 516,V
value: 425,V
